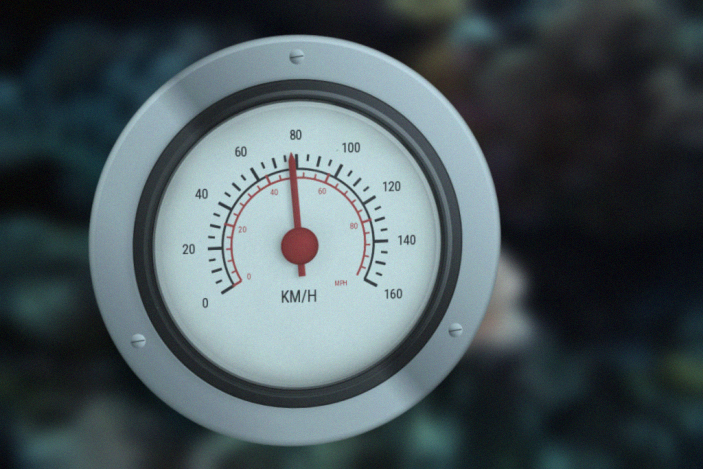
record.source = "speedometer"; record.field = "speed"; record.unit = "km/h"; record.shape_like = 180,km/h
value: 77.5,km/h
